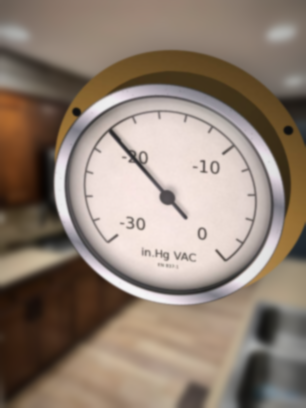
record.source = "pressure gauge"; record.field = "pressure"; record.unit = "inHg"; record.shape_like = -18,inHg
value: -20,inHg
